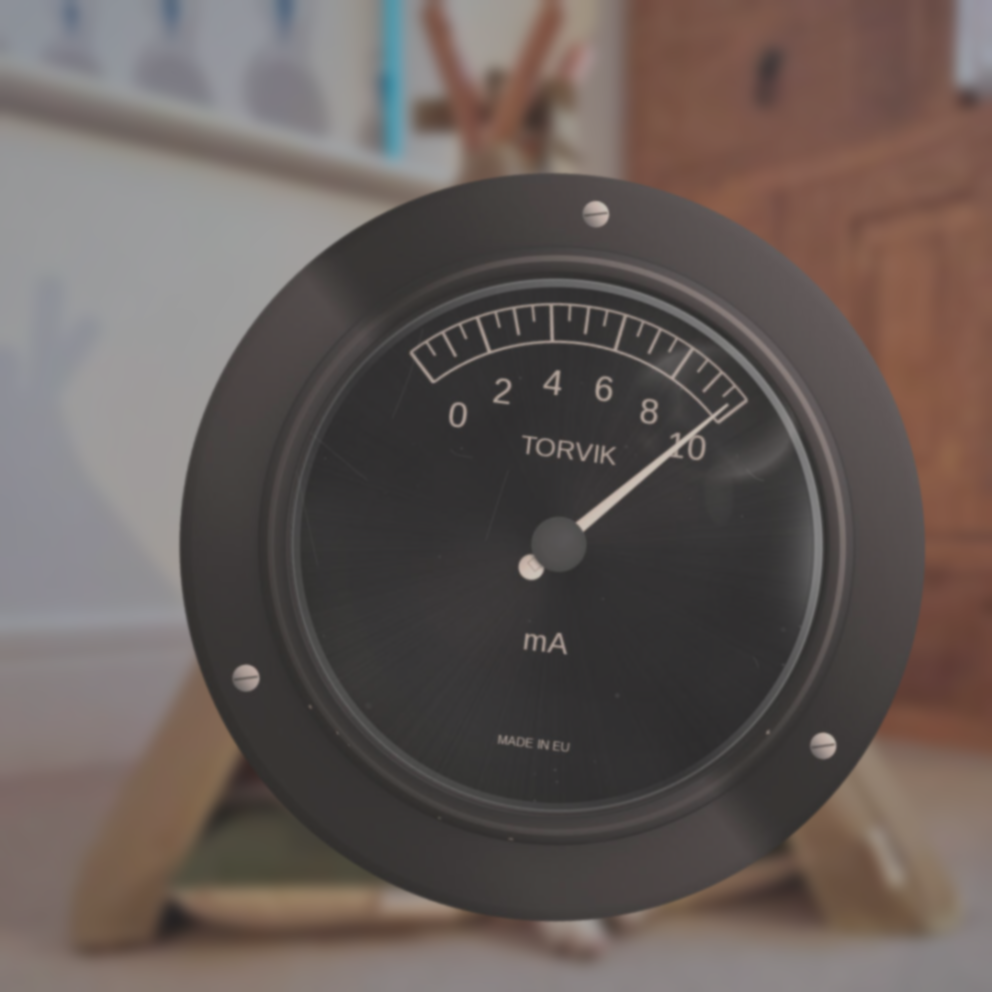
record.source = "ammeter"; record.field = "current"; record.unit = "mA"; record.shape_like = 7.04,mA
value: 9.75,mA
